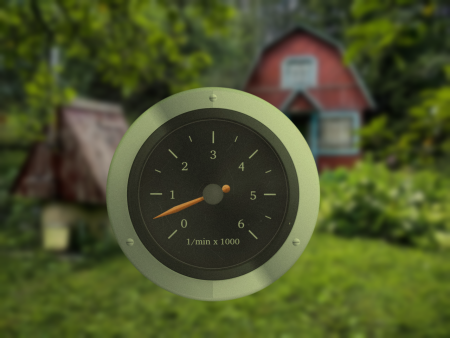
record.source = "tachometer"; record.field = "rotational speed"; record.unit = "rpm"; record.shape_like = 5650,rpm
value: 500,rpm
